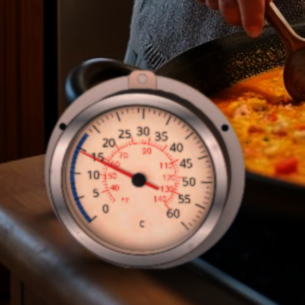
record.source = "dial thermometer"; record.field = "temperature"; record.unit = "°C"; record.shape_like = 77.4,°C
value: 15,°C
